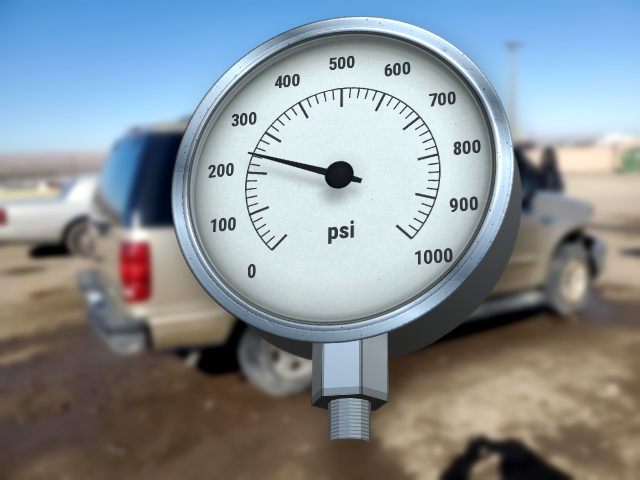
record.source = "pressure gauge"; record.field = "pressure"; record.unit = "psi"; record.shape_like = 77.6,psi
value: 240,psi
